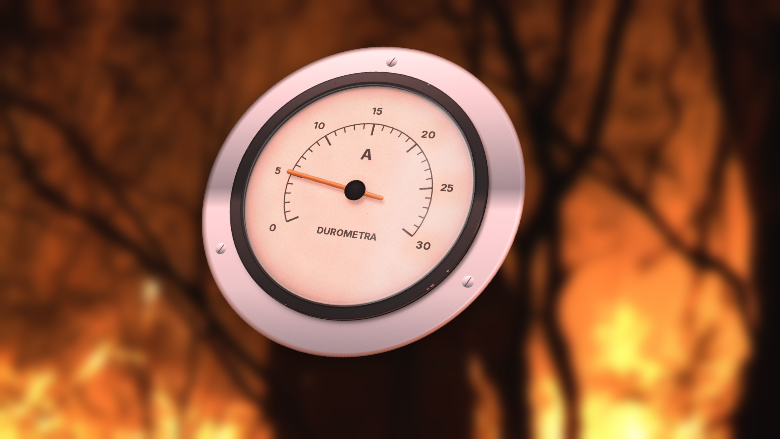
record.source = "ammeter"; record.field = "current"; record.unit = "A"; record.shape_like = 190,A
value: 5,A
